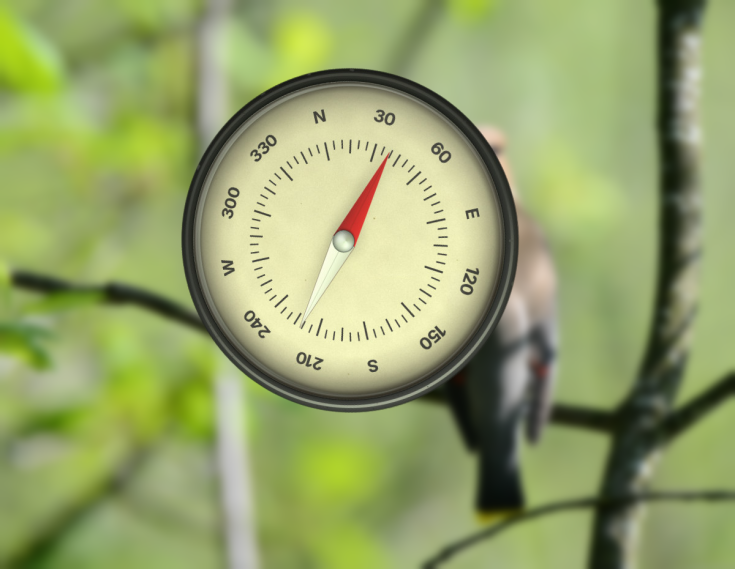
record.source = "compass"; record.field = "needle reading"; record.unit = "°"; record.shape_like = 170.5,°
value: 40,°
